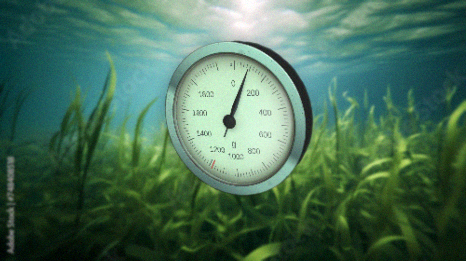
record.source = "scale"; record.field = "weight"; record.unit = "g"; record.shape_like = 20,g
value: 100,g
